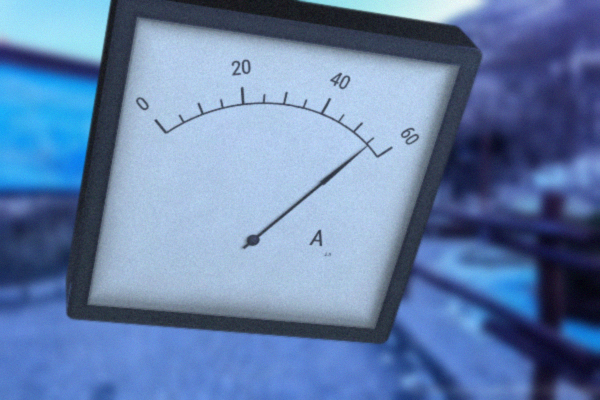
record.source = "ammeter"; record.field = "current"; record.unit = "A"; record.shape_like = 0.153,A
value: 55,A
